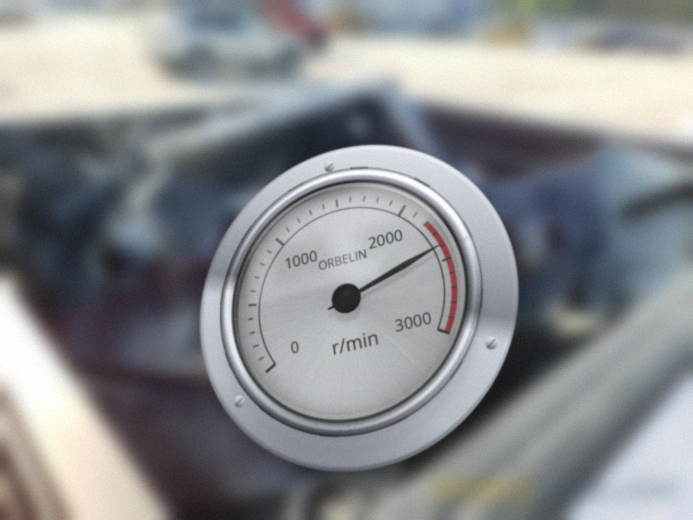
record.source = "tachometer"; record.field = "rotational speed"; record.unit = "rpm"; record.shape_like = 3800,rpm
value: 2400,rpm
